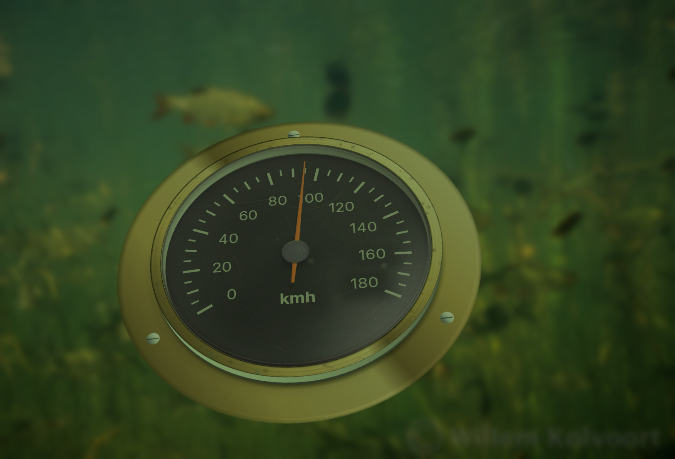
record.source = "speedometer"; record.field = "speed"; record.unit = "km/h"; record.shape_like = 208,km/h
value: 95,km/h
